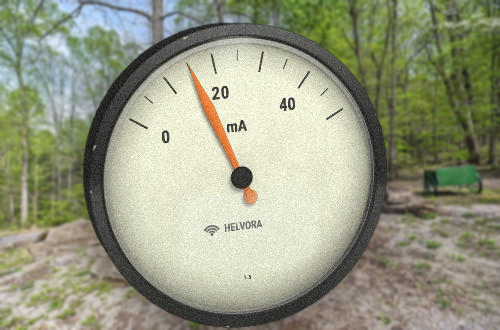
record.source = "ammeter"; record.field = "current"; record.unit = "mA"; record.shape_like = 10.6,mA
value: 15,mA
